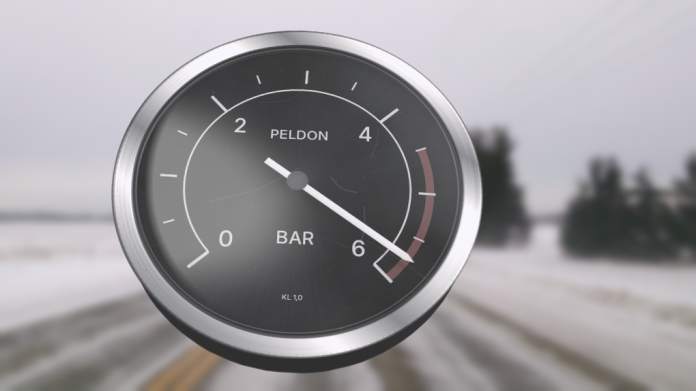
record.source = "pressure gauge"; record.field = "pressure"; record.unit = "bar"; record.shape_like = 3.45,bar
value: 5.75,bar
